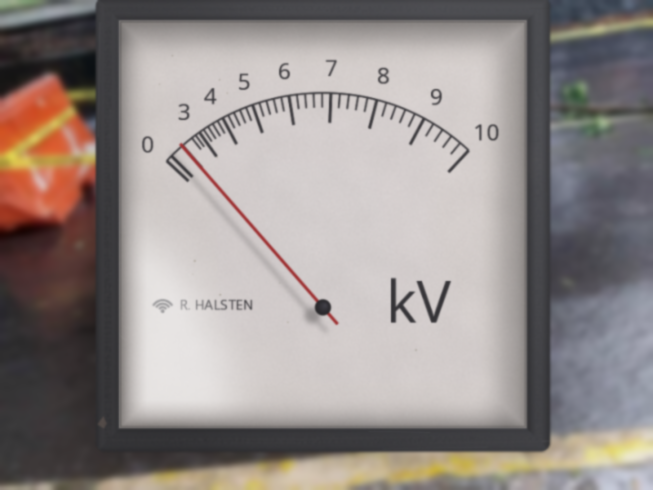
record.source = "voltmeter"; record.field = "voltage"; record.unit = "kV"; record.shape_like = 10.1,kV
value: 2,kV
